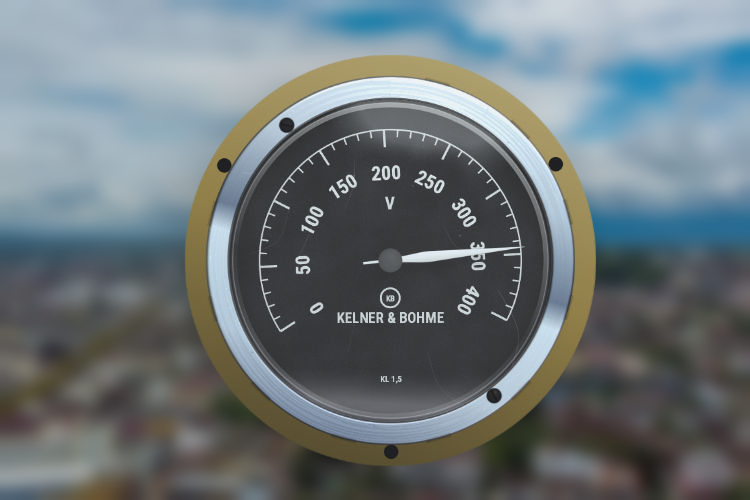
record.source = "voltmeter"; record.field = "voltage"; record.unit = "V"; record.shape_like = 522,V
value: 345,V
